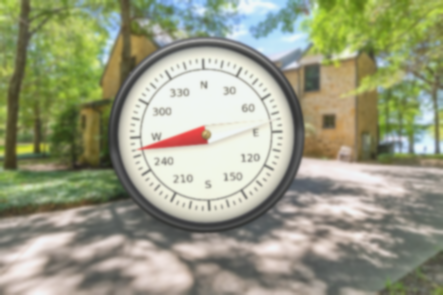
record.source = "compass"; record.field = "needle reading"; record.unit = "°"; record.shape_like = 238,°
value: 260,°
